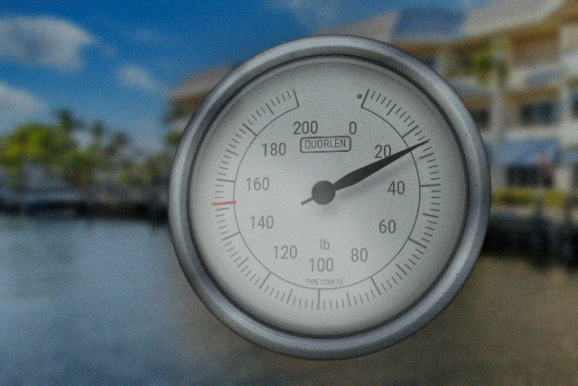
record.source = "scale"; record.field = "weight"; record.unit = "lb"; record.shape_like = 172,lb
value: 26,lb
